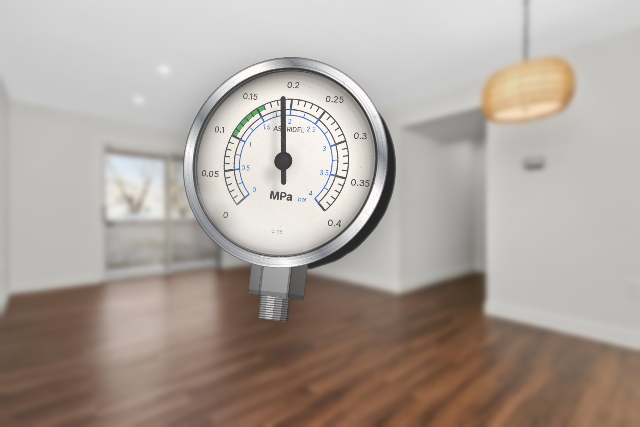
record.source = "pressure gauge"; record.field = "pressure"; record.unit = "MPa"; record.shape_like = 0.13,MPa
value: 0.19,MPa
